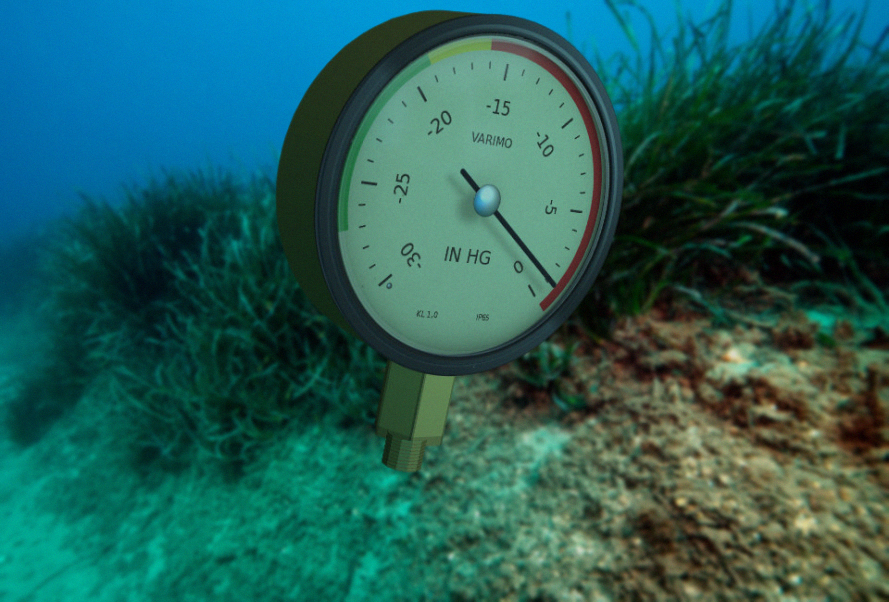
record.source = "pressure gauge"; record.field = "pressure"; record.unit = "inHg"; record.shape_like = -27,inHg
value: -1,inHg
